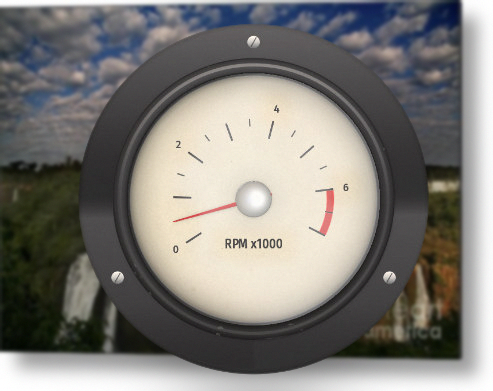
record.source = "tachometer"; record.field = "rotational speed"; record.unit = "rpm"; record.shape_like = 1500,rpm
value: 500,rpm
